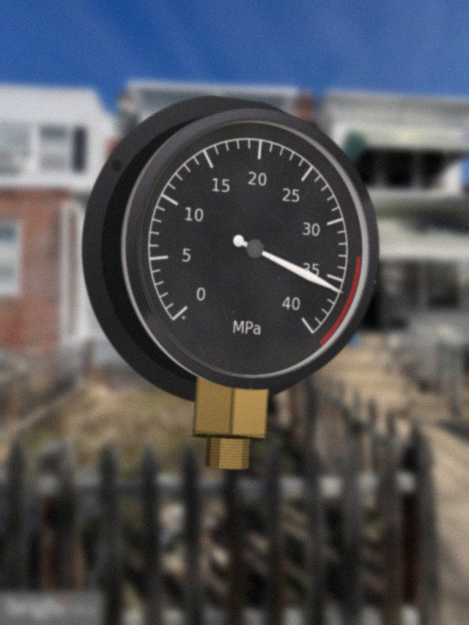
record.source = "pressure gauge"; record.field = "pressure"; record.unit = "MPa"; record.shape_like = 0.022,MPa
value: 36,MPa
